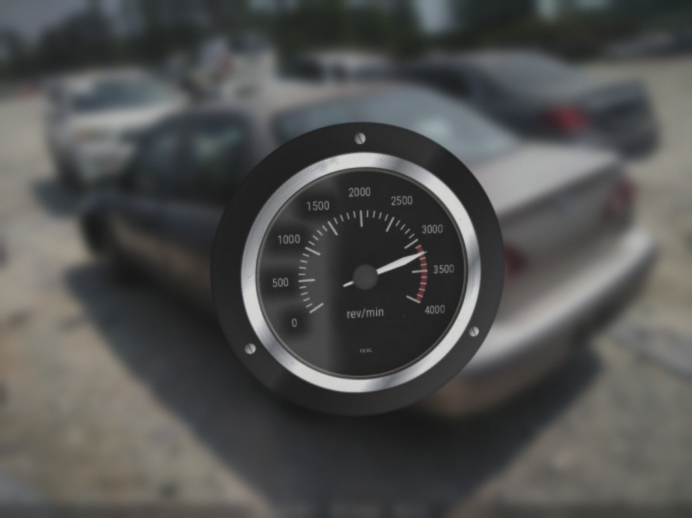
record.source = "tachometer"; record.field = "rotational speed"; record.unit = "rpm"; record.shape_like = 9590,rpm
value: 3200,rpm
